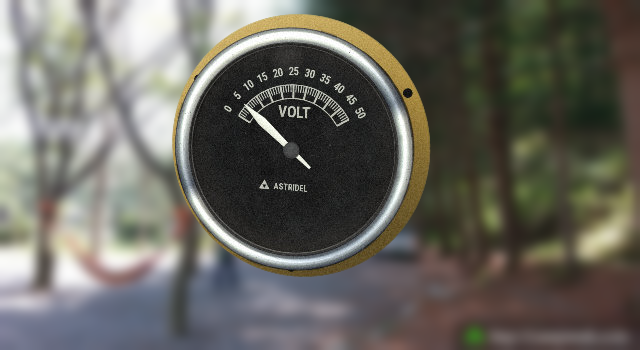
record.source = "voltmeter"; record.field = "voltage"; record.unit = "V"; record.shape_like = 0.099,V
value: 5,V
